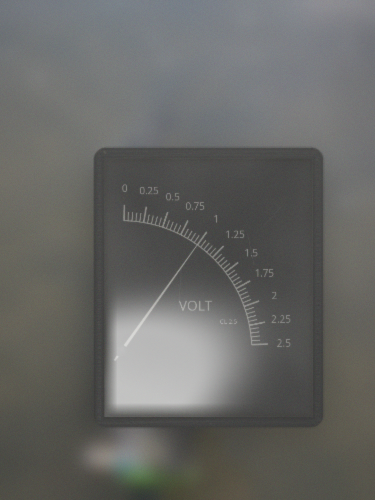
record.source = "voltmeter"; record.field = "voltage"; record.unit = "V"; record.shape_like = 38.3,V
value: 1,V
